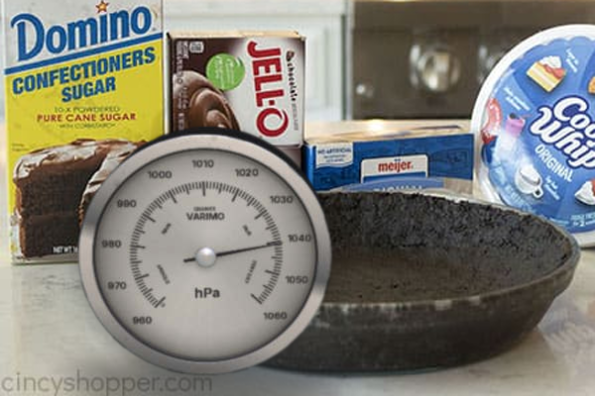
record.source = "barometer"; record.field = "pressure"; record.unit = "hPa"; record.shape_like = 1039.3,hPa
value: 1040,hPa
